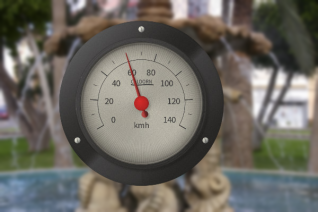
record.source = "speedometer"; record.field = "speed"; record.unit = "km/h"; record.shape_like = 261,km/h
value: 60,km/h
